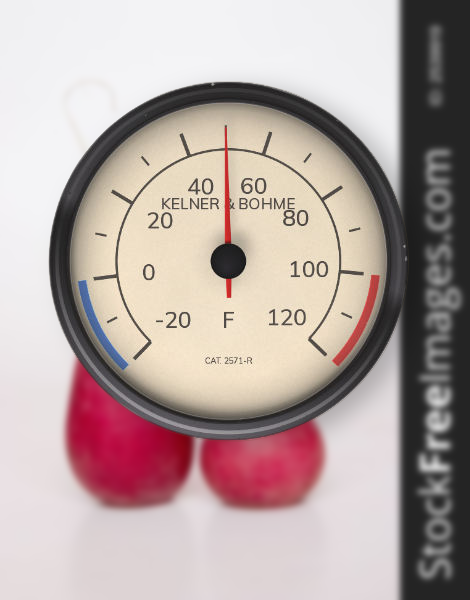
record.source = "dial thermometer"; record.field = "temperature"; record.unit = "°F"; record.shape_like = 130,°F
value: 50,°F
